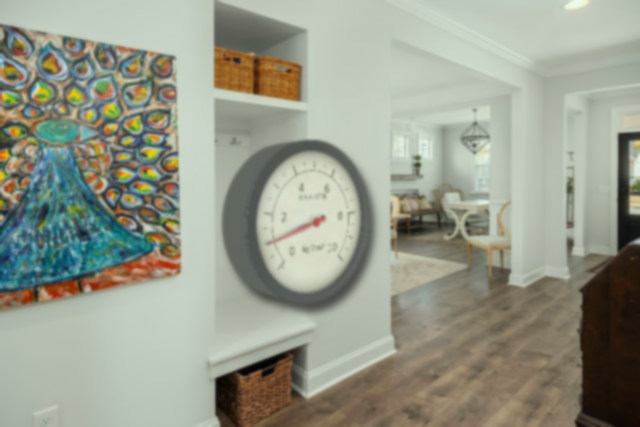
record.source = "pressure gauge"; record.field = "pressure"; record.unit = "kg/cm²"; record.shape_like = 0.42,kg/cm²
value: 1,kg/cm²
